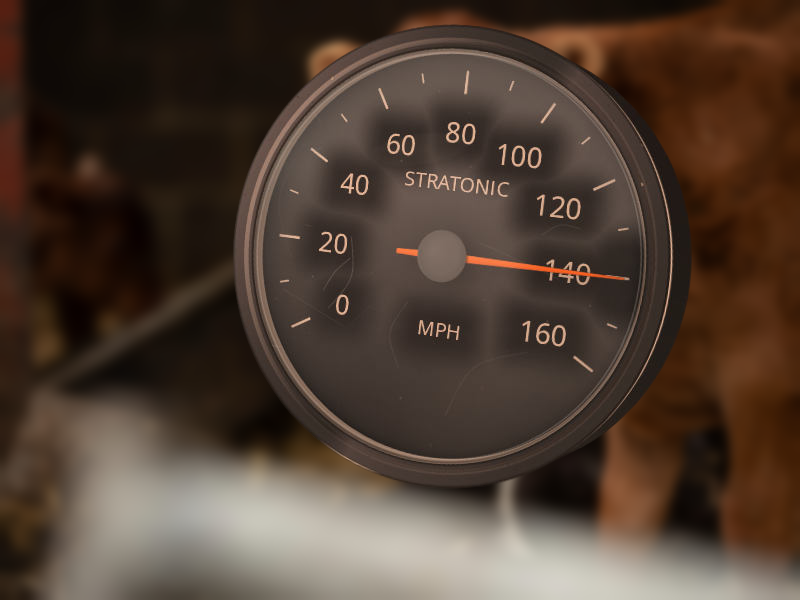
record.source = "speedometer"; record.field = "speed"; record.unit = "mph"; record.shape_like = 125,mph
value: 140,mph
